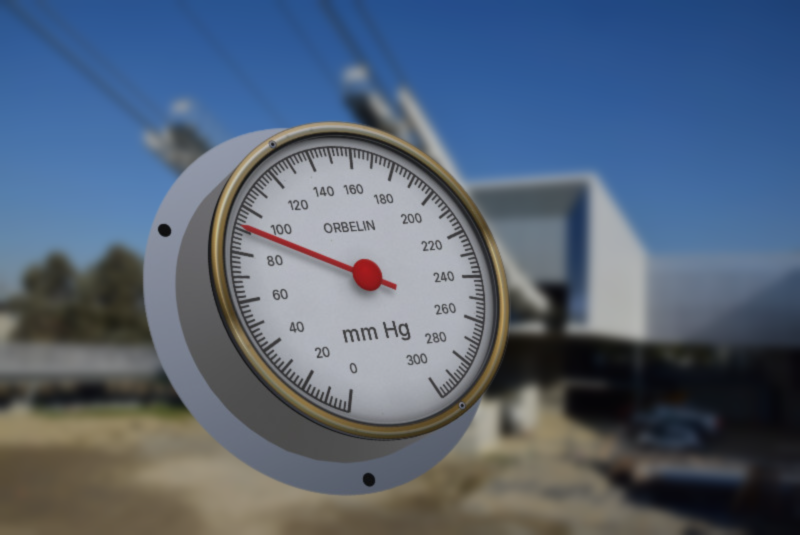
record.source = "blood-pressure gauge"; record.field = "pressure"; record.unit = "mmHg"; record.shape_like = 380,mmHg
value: 90,mmHg
